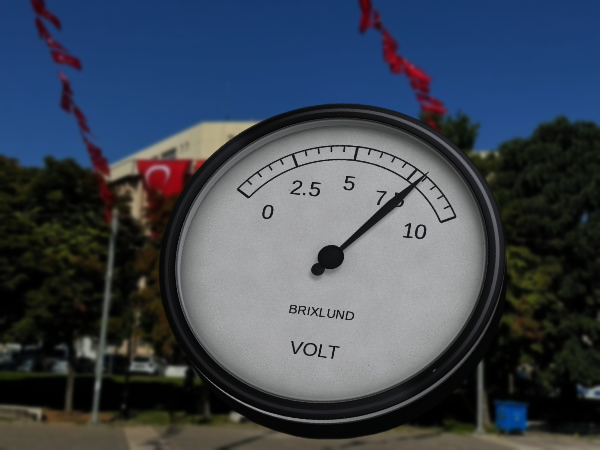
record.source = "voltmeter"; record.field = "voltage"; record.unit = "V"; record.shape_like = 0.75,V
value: 8,V
